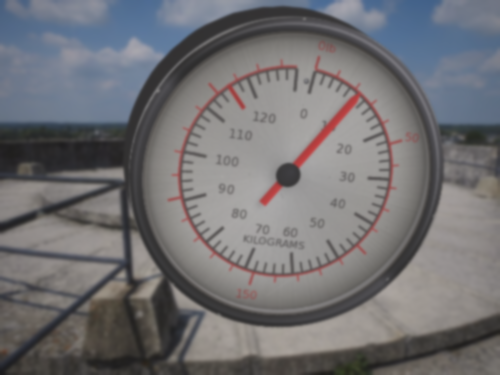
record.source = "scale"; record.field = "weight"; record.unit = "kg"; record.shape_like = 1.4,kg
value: 10,kg
